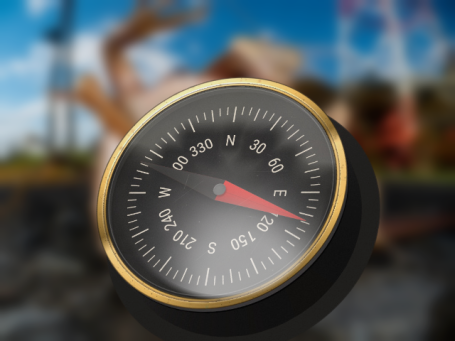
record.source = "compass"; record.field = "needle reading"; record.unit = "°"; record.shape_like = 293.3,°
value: 110,°
